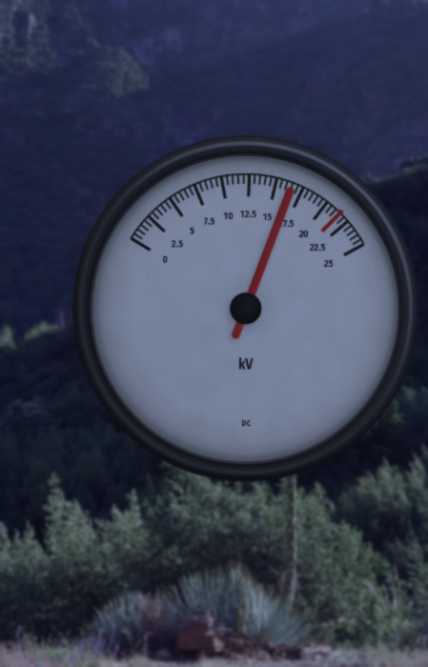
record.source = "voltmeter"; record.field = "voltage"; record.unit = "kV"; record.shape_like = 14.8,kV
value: 16.5,kV
